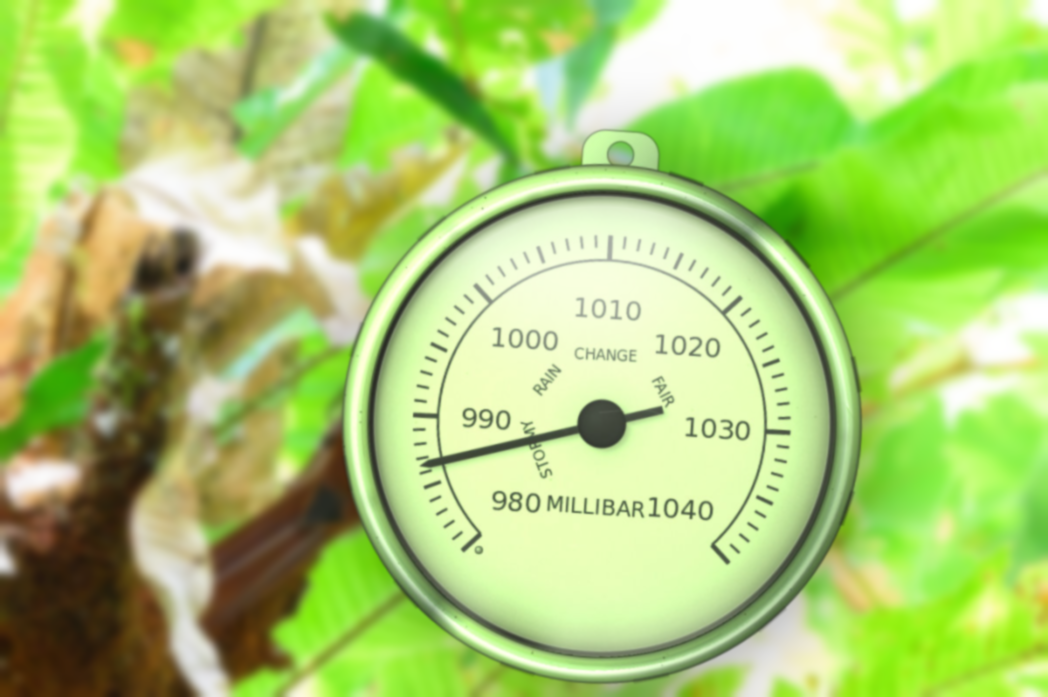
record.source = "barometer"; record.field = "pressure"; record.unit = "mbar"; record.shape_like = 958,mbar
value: 986.5,mbar
